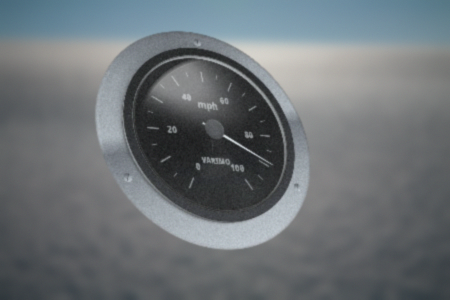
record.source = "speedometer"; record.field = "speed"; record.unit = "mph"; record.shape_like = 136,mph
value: 90,mph
